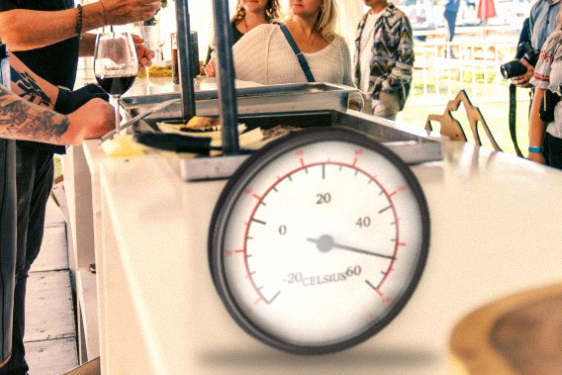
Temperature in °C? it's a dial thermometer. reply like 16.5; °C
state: 52; °C
